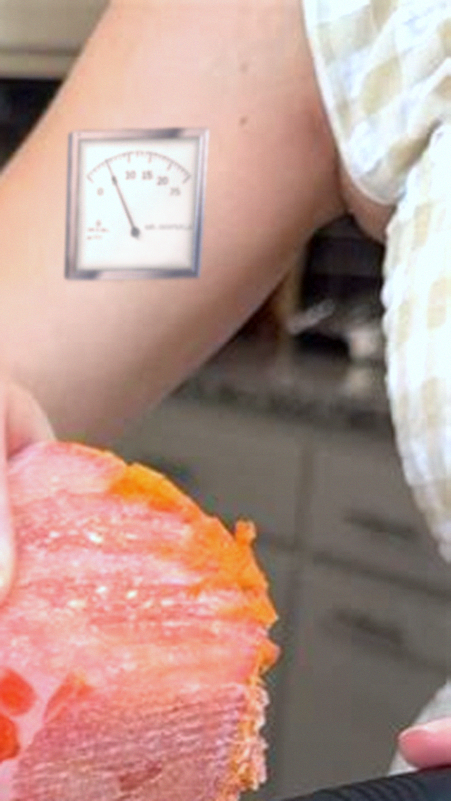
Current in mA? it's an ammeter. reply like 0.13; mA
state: 5; mA
